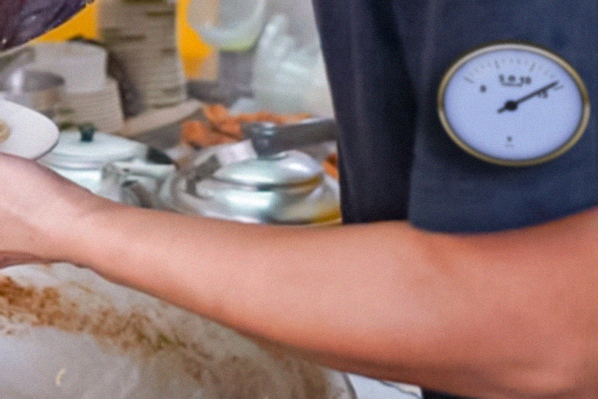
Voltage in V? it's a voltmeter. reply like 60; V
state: 14; V
